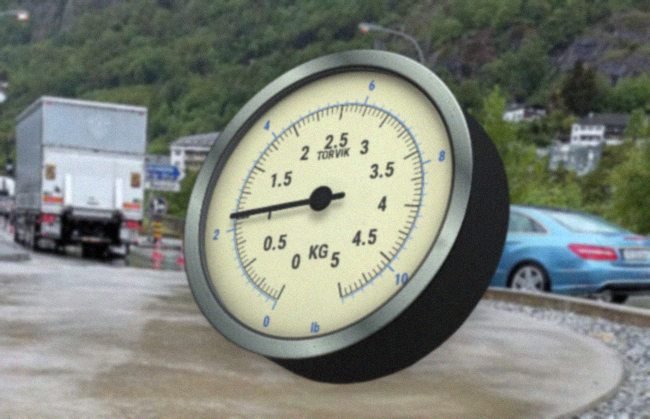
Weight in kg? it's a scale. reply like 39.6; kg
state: 1; kg
